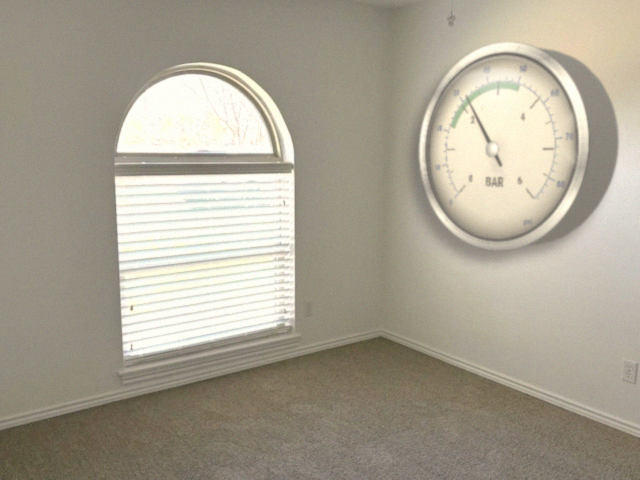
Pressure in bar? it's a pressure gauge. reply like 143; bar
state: 2.25; bar
